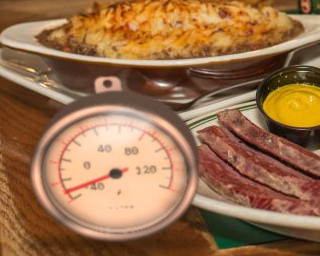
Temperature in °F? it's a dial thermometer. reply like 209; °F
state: -30; °F
